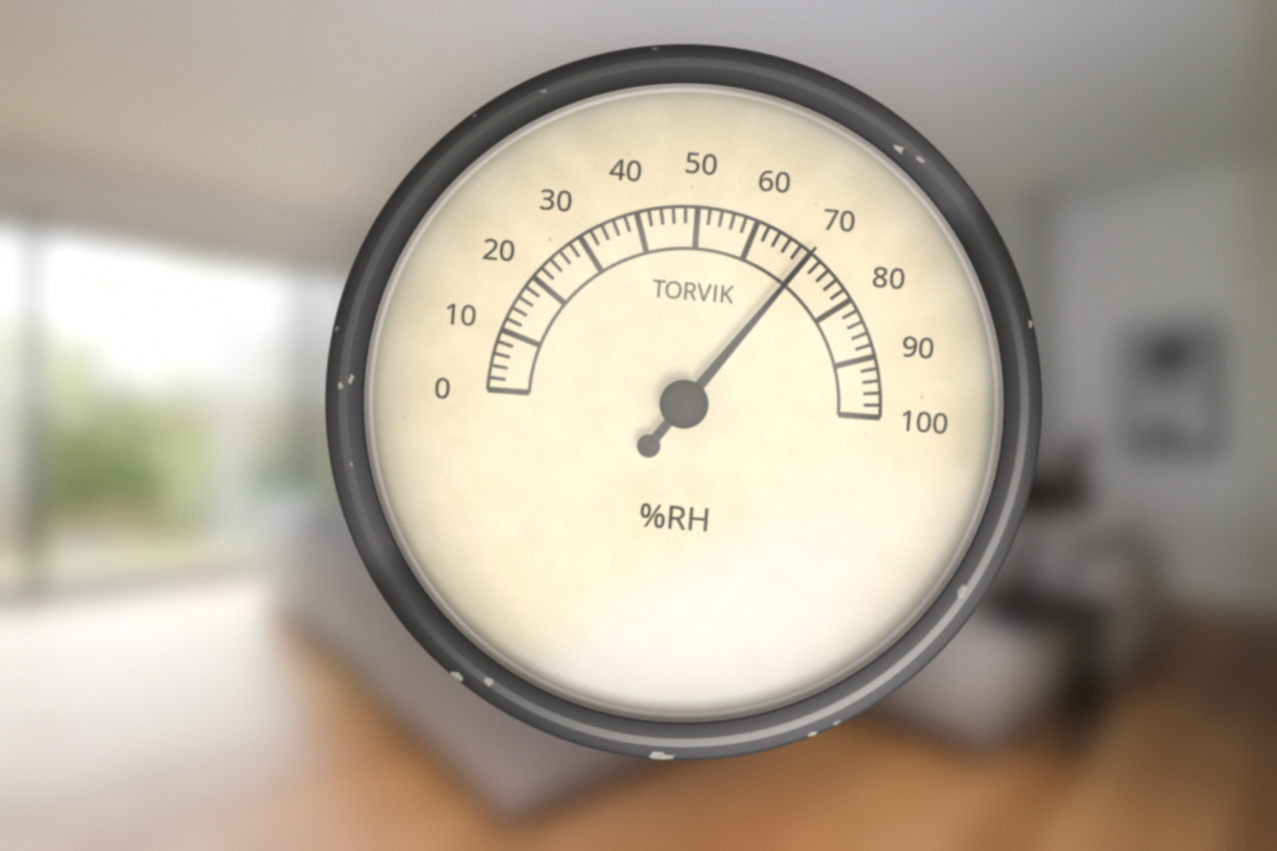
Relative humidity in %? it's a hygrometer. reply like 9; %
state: 70; %
